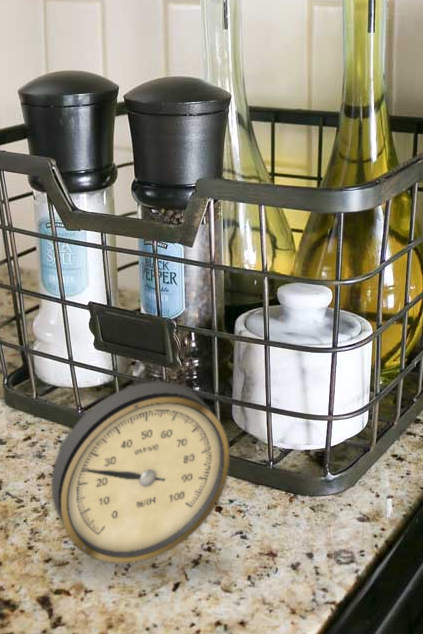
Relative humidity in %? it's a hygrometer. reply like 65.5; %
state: 25; %
